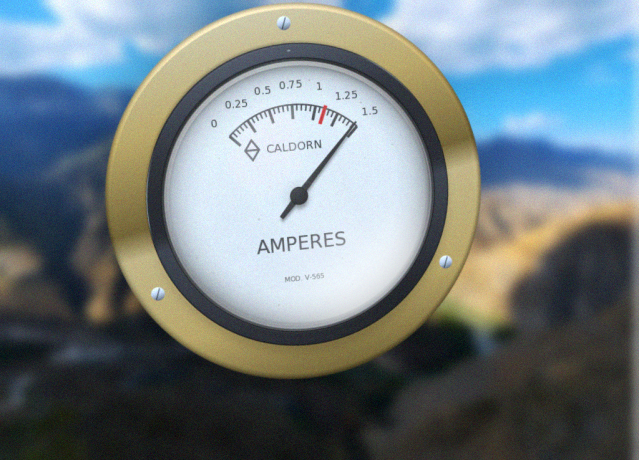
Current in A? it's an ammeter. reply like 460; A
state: 1.45; A
